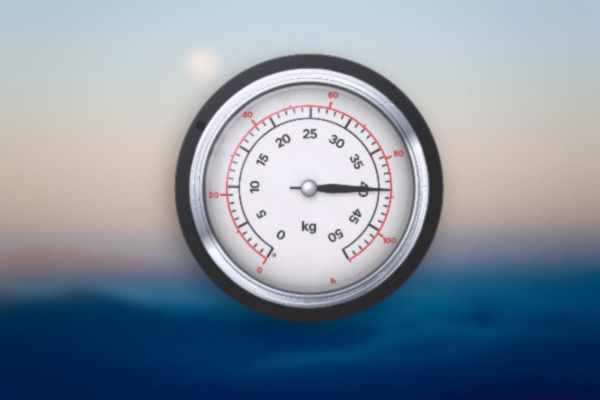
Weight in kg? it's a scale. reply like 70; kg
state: 40; kg
